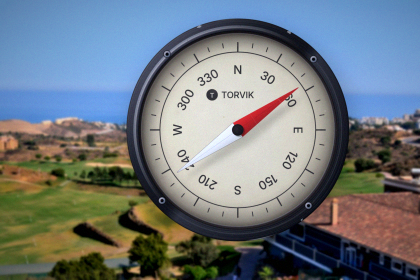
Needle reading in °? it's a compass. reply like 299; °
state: 55; °
